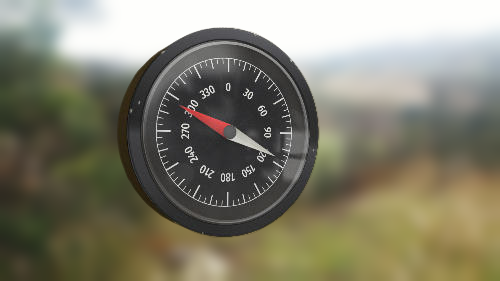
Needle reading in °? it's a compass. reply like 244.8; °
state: 295; °
